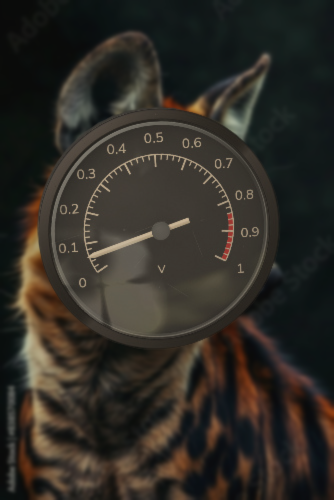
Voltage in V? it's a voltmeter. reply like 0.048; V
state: 0.06; V
